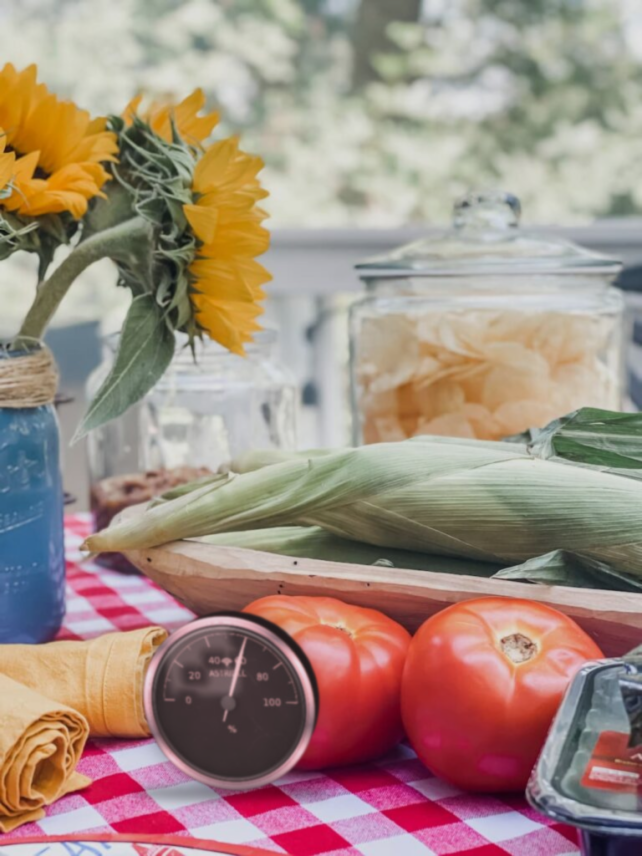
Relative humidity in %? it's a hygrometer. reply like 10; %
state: 60; %
